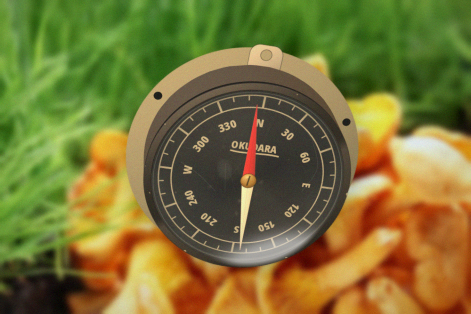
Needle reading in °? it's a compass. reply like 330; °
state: 355; °
